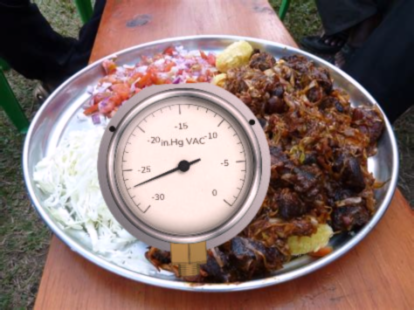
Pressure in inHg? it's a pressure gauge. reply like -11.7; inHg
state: -27; inHg
